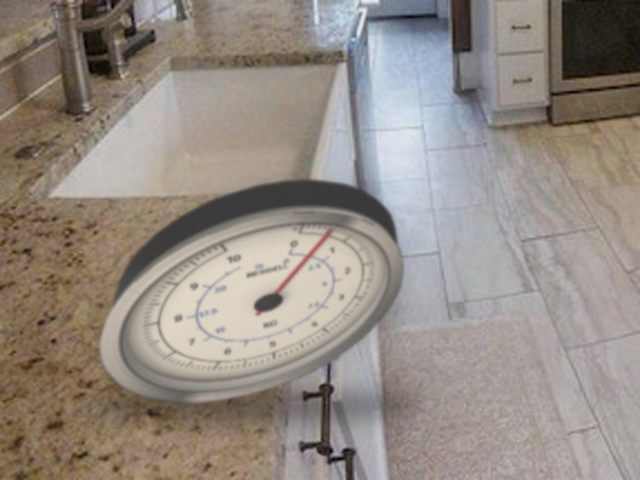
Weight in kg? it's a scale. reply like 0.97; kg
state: 0.5; kg
